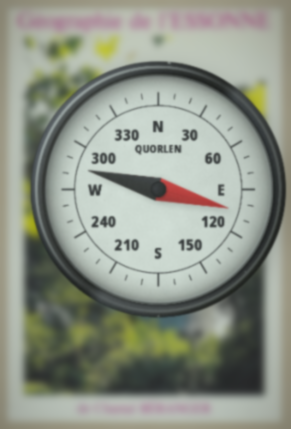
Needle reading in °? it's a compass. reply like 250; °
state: 105; °
